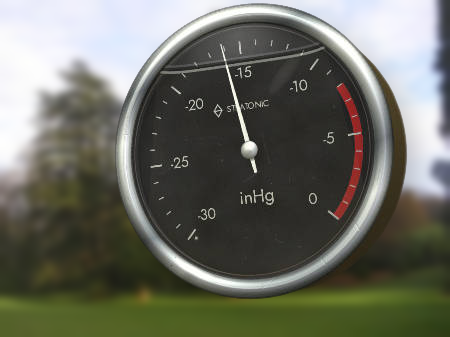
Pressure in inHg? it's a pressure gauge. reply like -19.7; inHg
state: -16; inHg
